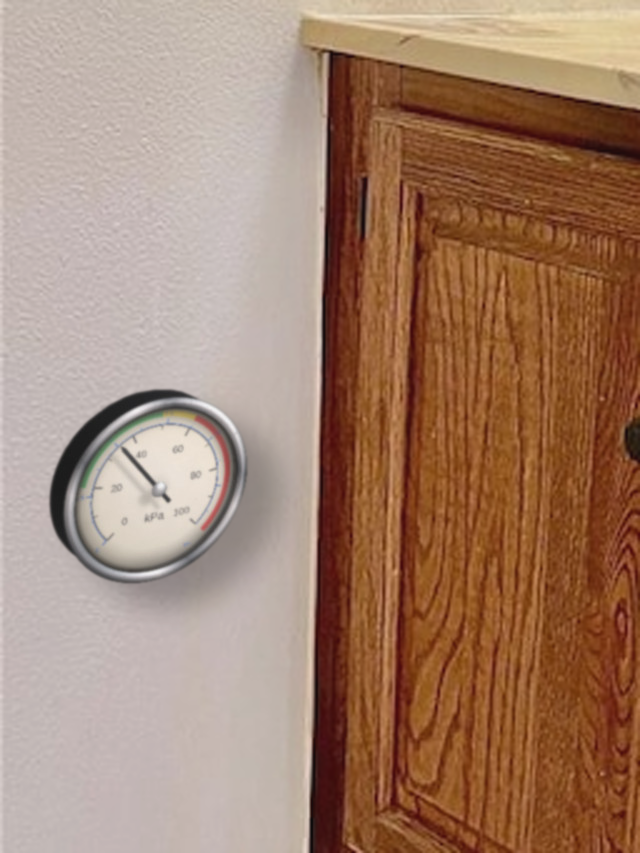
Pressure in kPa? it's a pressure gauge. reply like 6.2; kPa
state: 35; kPa
